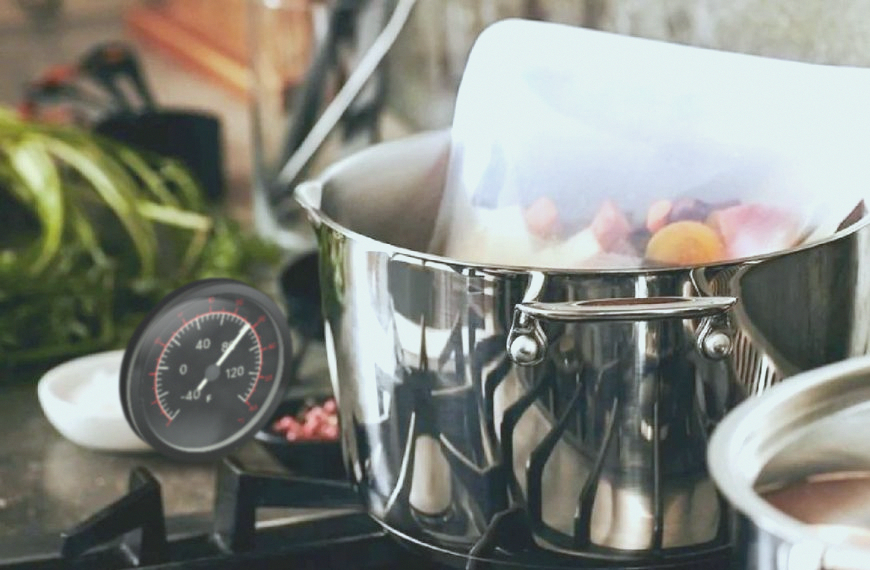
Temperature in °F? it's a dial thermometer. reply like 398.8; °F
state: 80; °F
